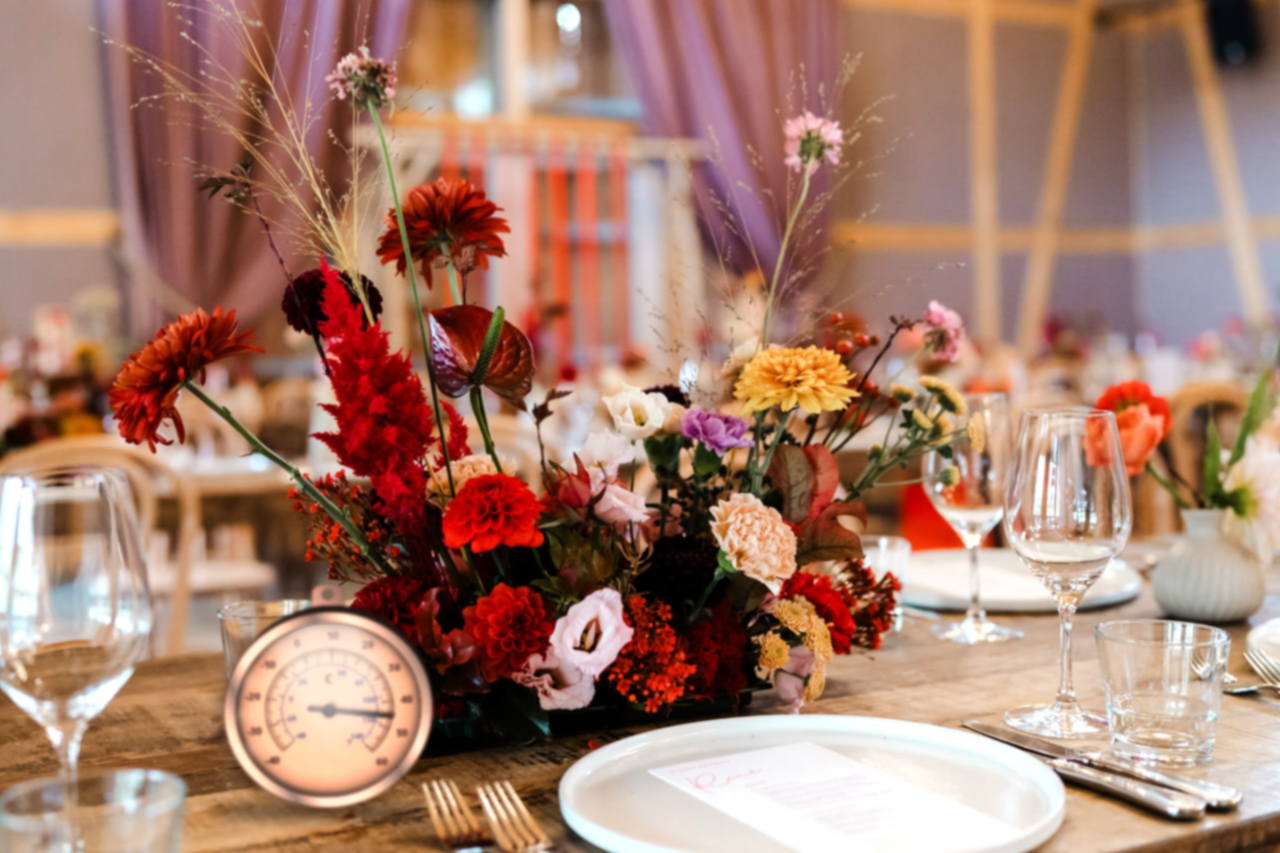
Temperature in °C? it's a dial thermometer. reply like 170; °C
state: 45; °C
